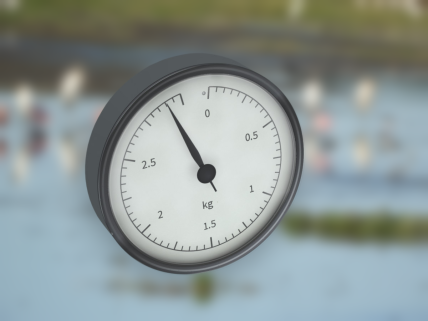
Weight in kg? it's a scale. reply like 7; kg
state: 2.9; kg
